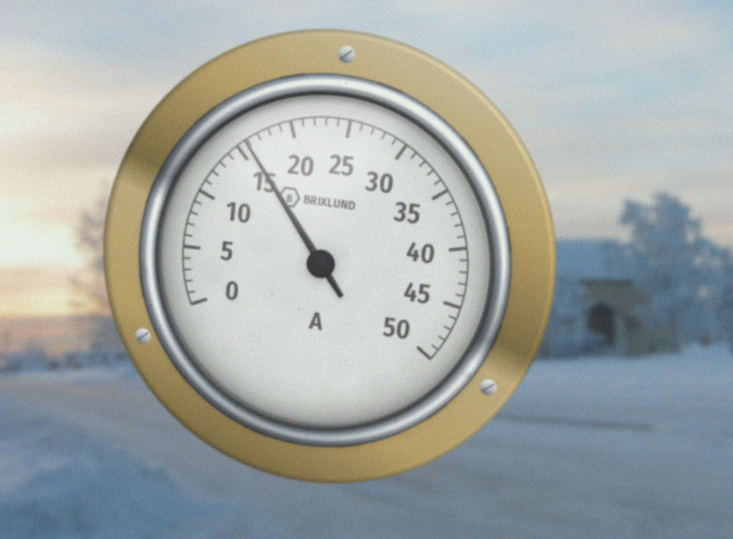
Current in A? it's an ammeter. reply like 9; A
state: 16; A
